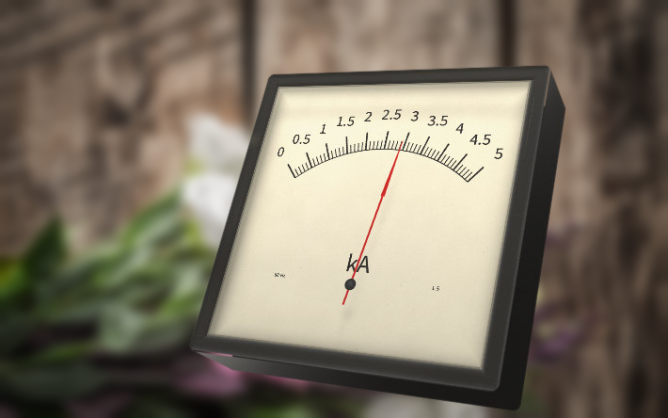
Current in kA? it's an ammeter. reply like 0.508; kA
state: 3; kA
